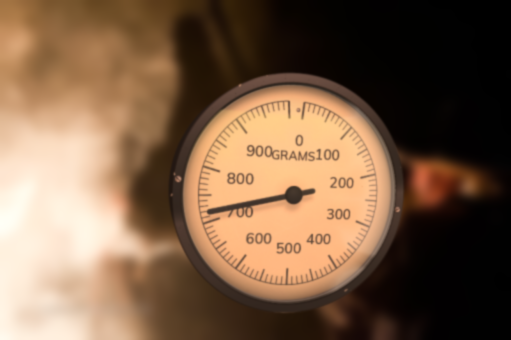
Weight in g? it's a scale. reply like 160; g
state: 720; g
